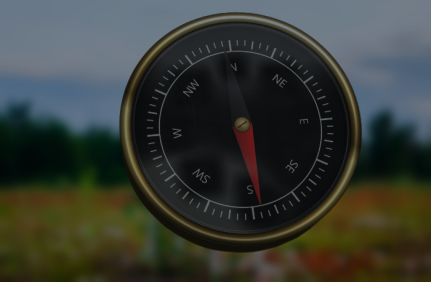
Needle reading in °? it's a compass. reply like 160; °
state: 175; °
